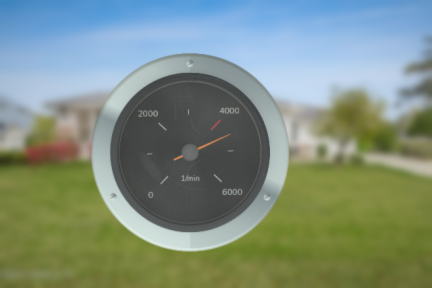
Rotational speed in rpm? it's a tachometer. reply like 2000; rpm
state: 4500; rpm
